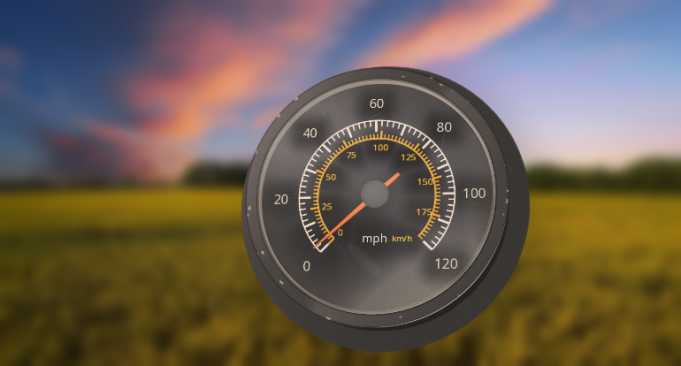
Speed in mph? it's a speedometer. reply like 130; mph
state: 2; mph
